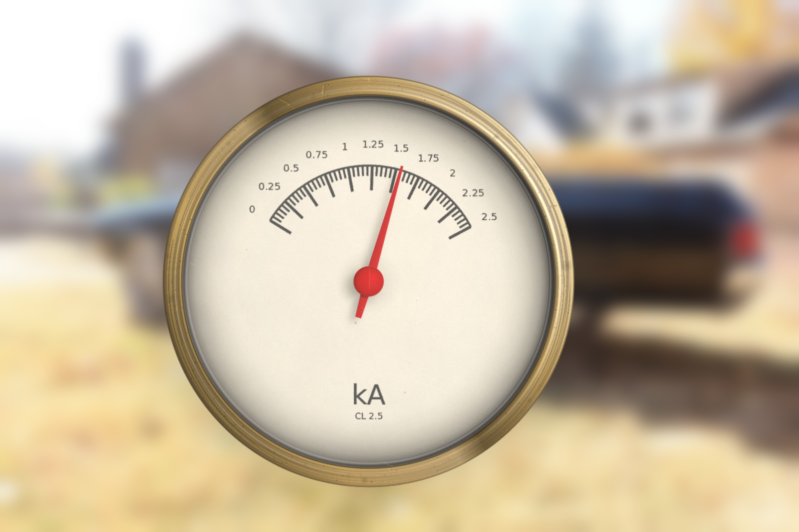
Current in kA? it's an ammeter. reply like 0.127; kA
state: 1.55; kA
